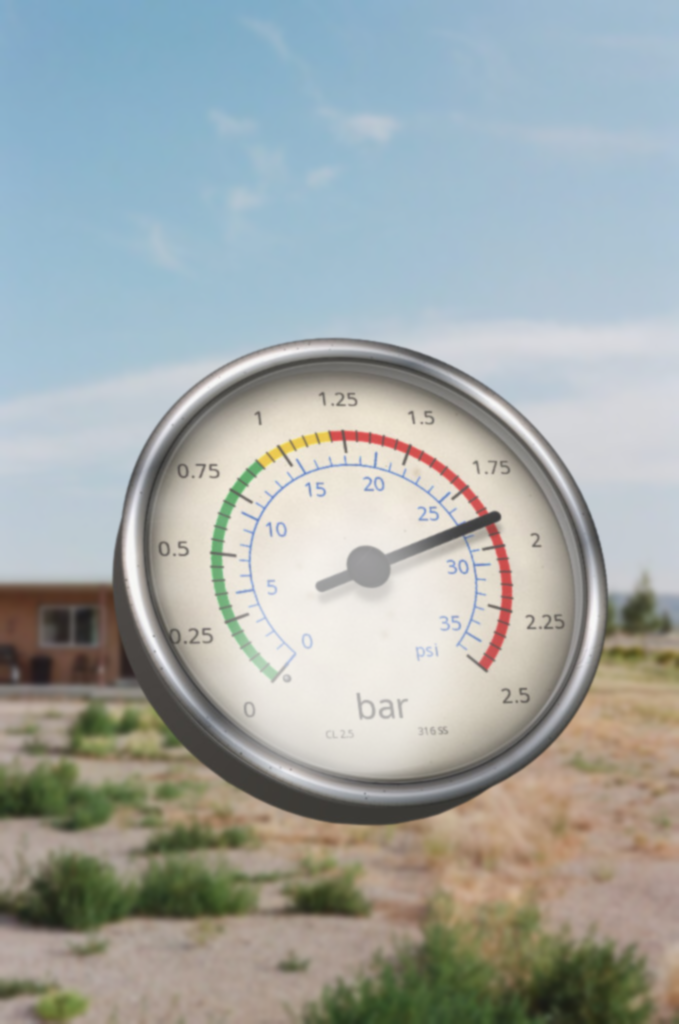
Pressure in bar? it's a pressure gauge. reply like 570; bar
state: 1.9; bar
